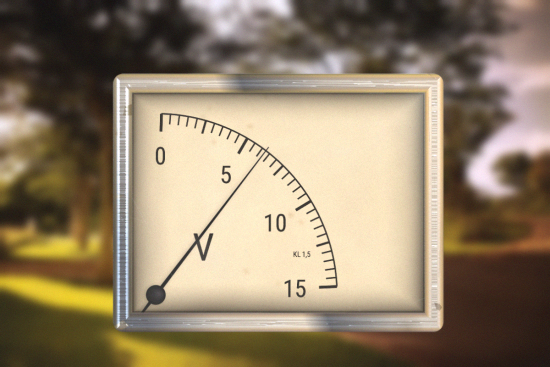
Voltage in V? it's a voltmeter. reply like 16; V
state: 6.25; V
